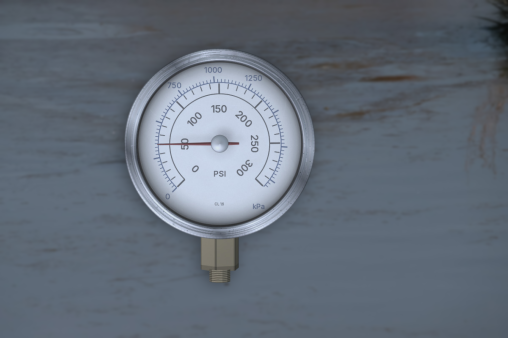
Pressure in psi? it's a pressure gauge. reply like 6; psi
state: 50; psi
